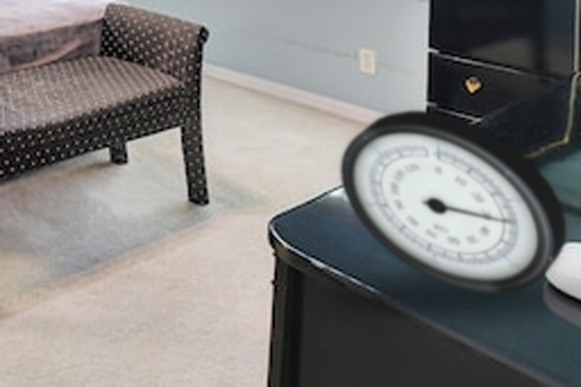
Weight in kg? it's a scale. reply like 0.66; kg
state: 30; kg
